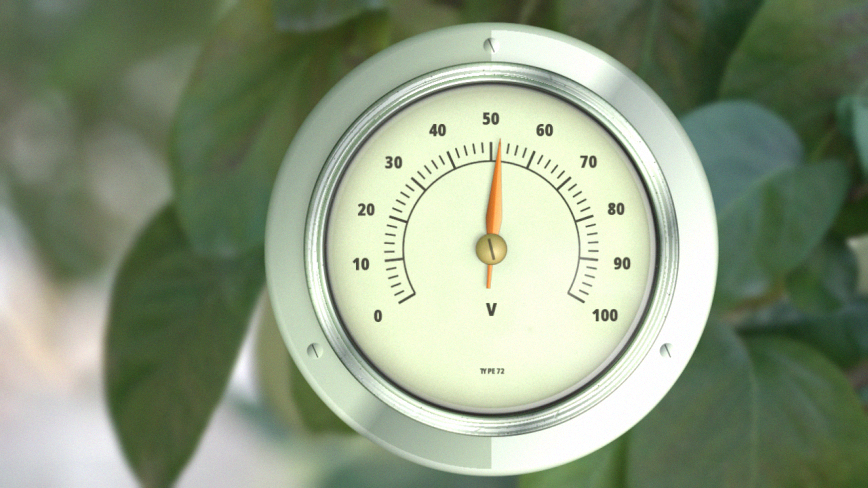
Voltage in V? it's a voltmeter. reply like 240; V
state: 52; V
